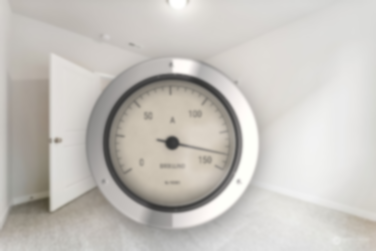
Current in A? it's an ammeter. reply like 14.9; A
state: 140; A
